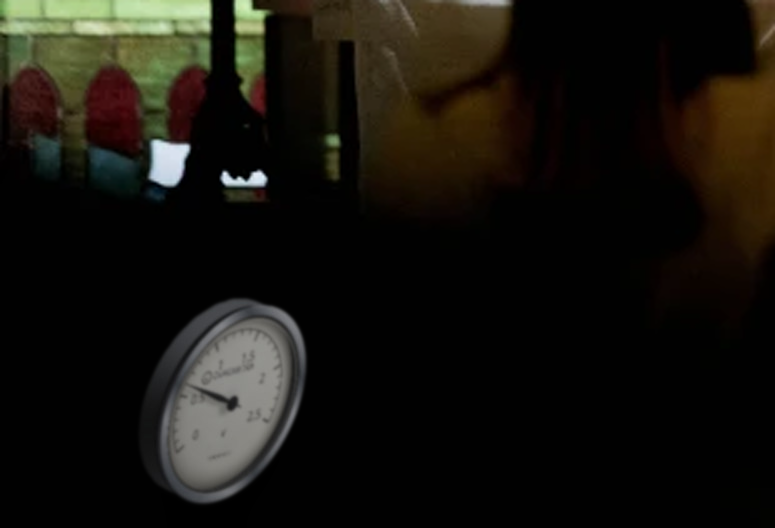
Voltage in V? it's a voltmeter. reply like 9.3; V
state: 0.6; V
